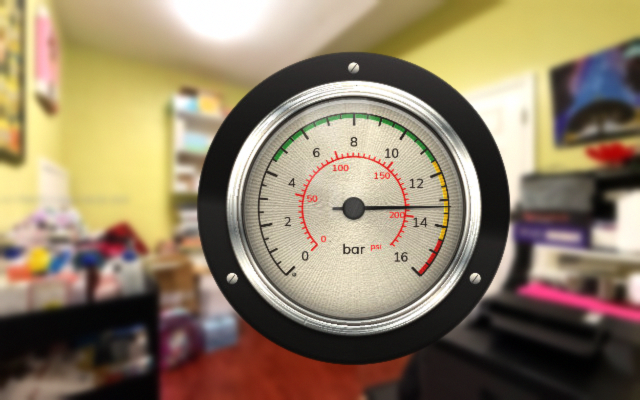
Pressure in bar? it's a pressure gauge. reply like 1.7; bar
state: 13.25; bar
